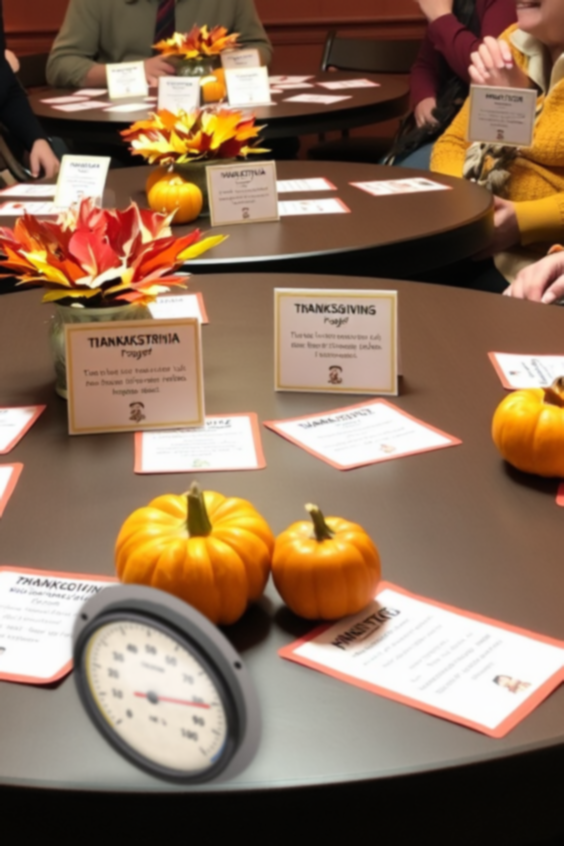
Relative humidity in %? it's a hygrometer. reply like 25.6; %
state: 80; %
